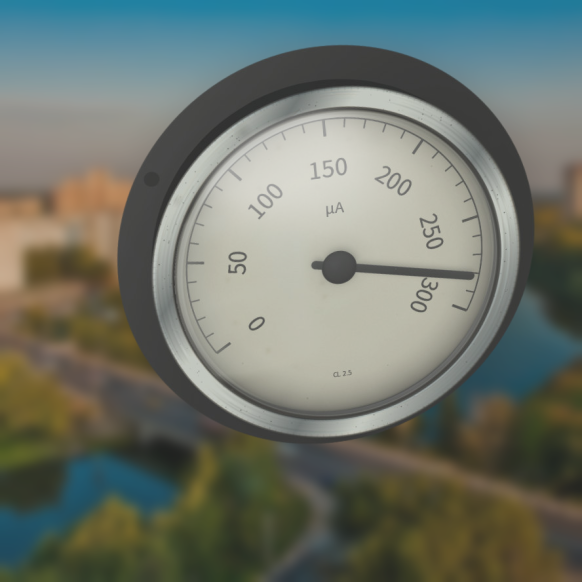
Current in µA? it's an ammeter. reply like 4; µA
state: 280; µA
